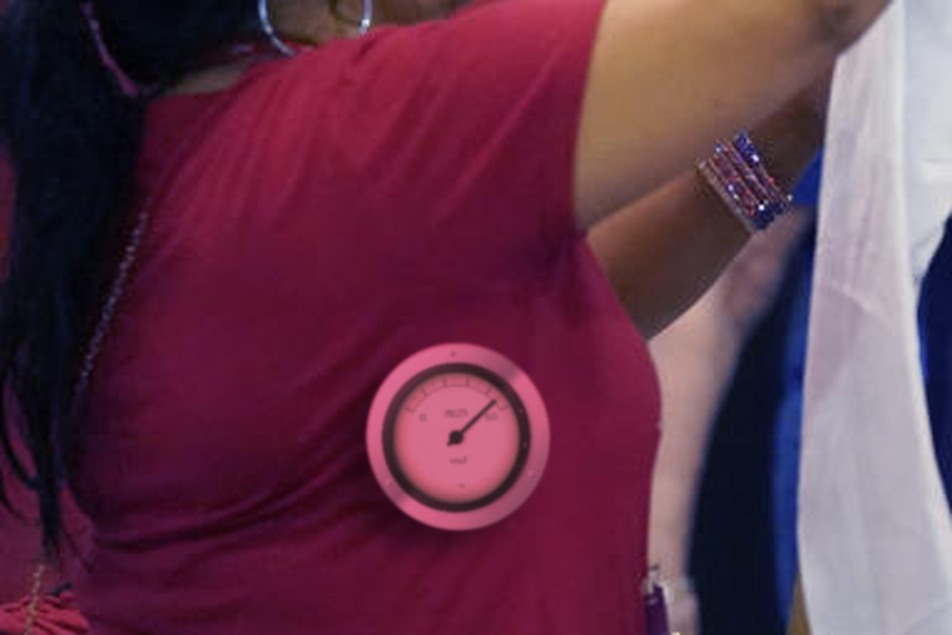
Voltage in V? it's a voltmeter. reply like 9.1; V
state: 45; V
